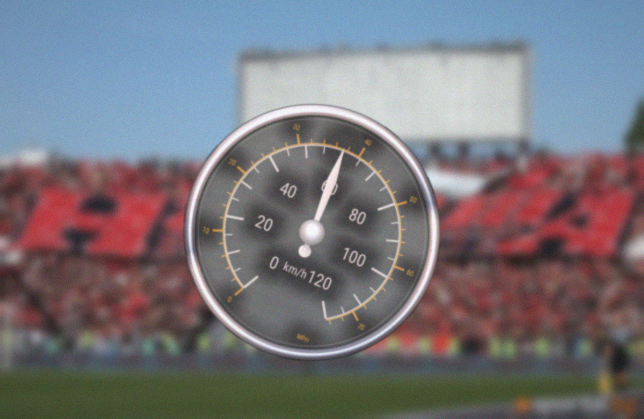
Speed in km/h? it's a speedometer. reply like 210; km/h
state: 60; km/h
